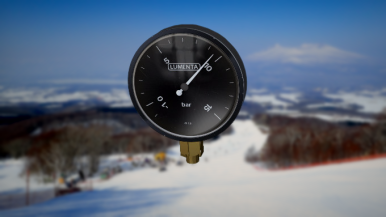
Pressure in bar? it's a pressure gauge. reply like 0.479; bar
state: 9.5; bar
